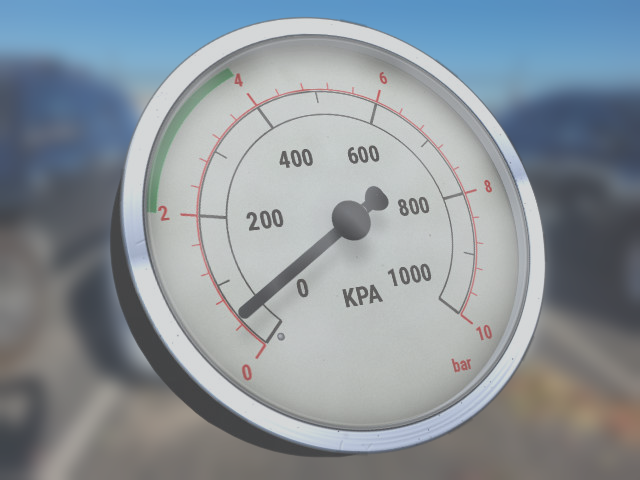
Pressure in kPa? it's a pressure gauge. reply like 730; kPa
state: 50; kPa
